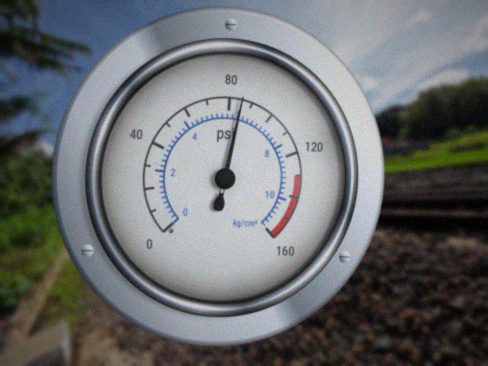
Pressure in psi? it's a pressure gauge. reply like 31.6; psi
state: 85; psi
